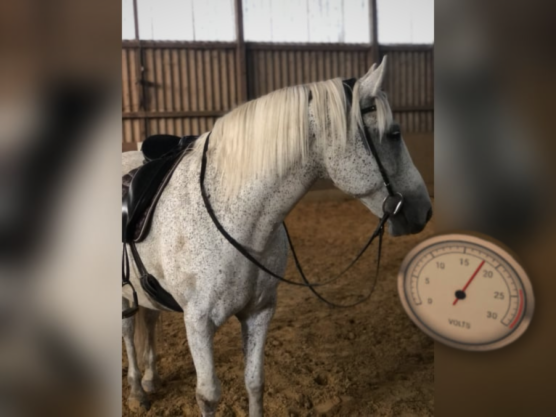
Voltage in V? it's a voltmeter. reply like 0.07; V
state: 18; V
